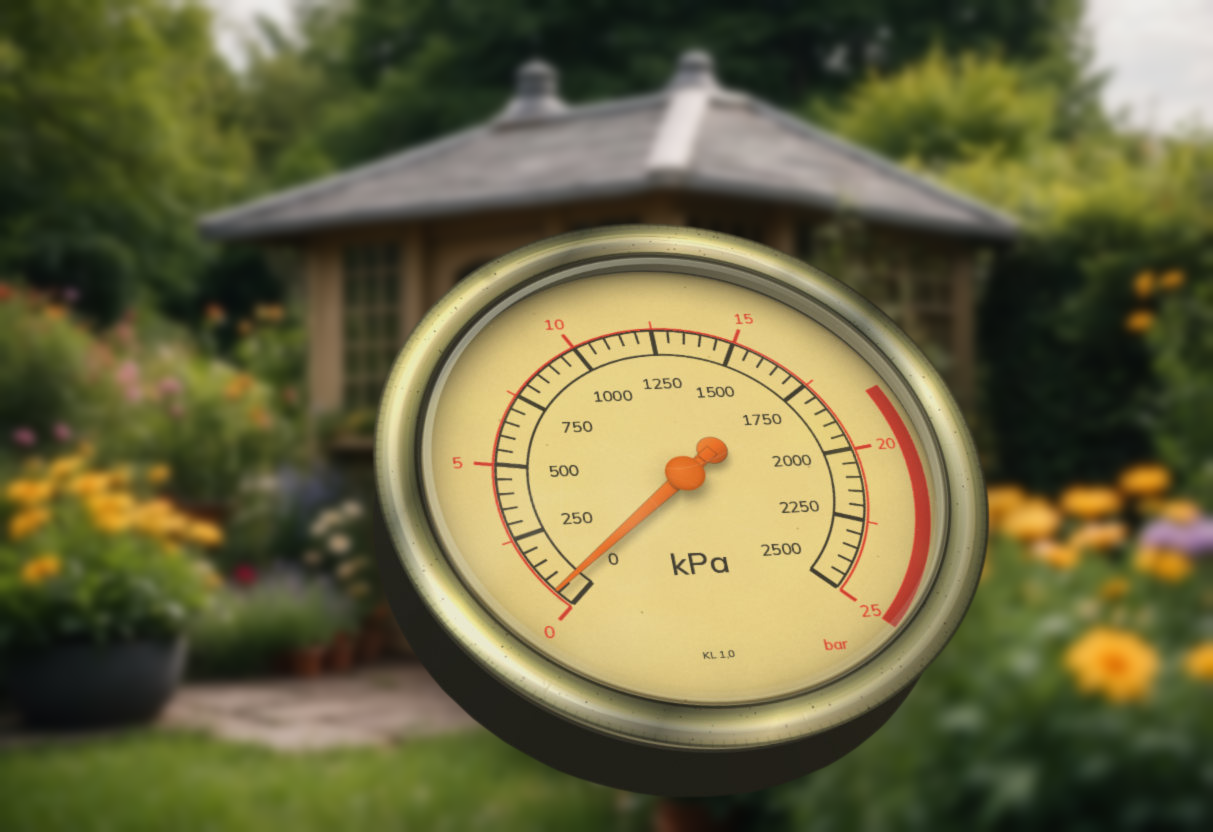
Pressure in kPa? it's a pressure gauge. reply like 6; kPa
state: 50; kPa
